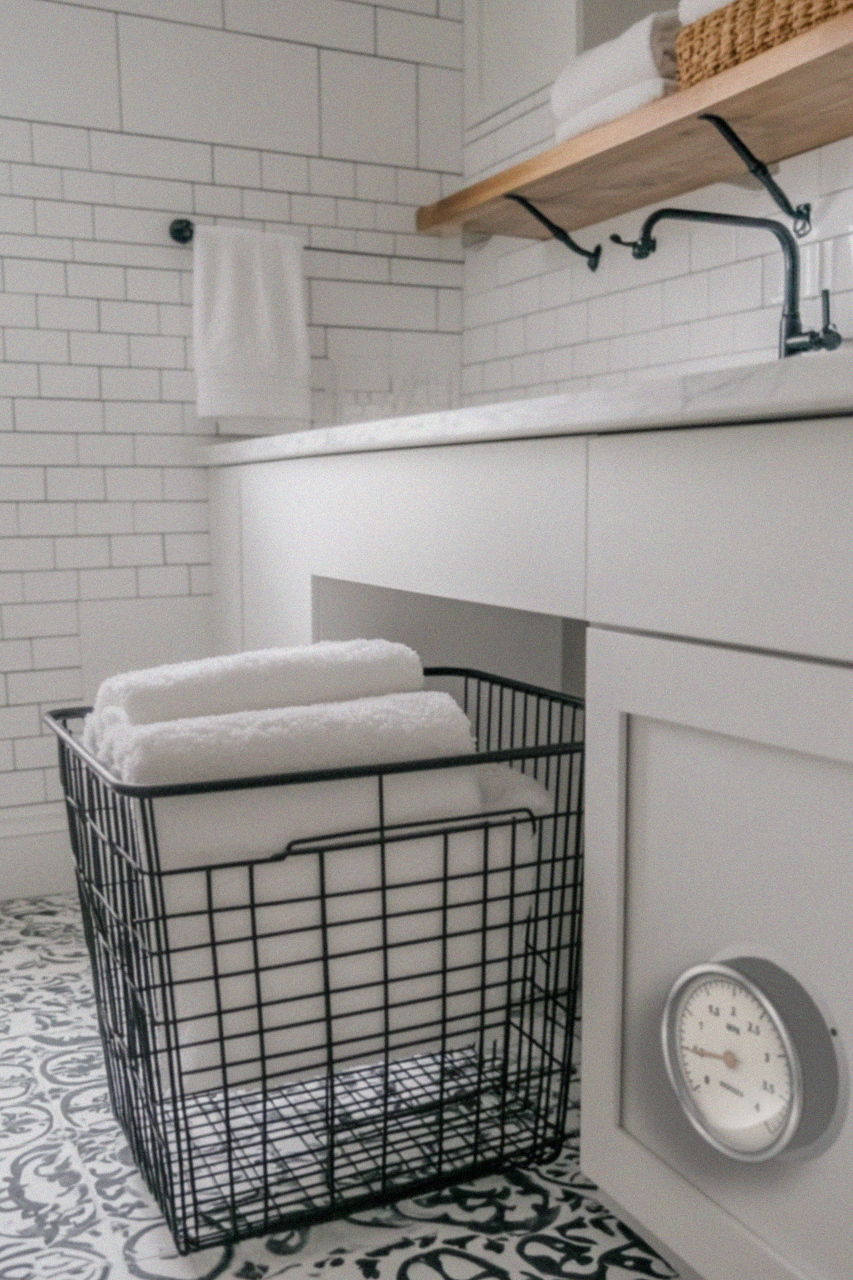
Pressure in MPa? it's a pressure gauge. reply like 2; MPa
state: 0.5; MPa
